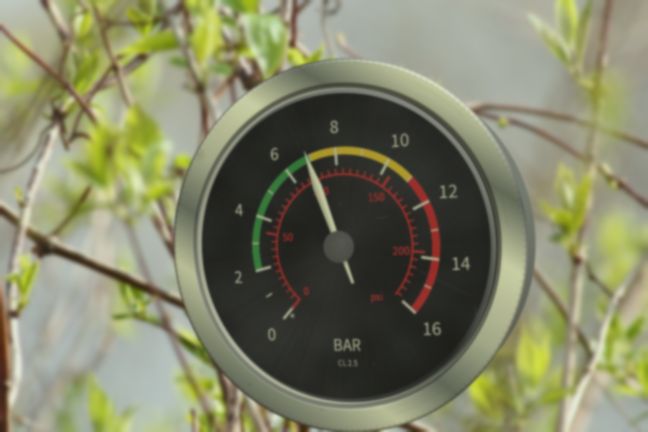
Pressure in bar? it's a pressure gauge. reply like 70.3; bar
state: 7; bar
